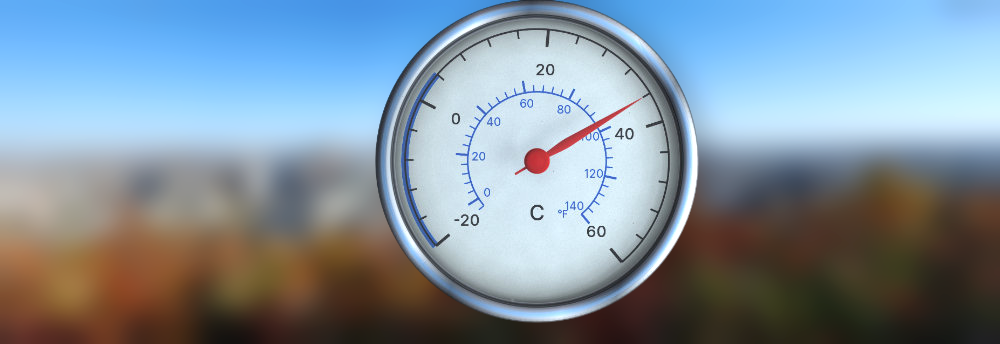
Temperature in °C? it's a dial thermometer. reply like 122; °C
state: 36; °C
